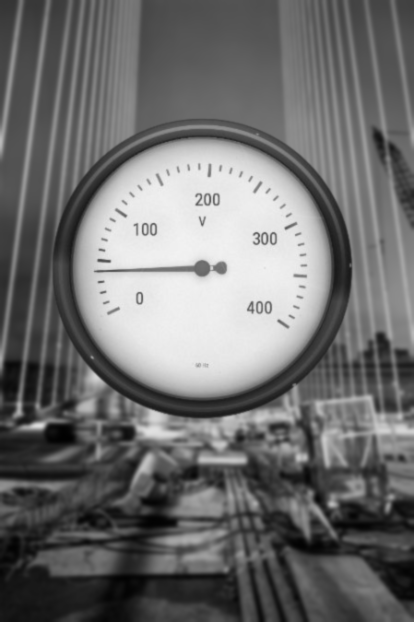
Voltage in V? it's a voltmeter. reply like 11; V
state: 40; V
